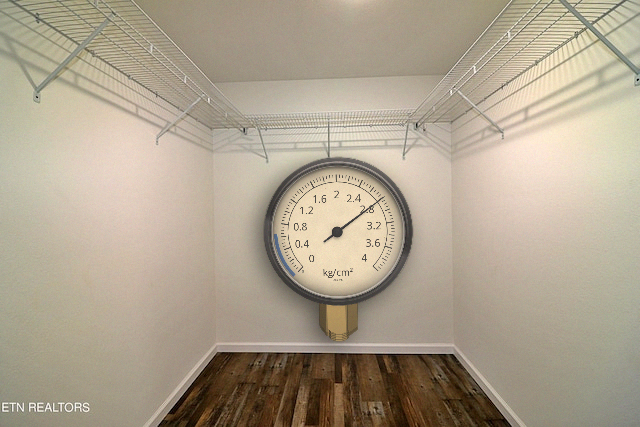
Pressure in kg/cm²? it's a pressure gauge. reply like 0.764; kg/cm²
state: 2.8; kg/cm²
